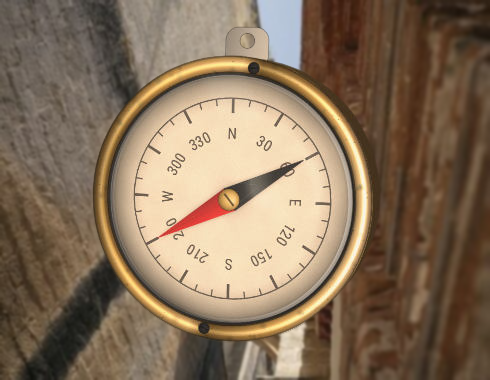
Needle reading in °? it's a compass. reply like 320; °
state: 240; °
